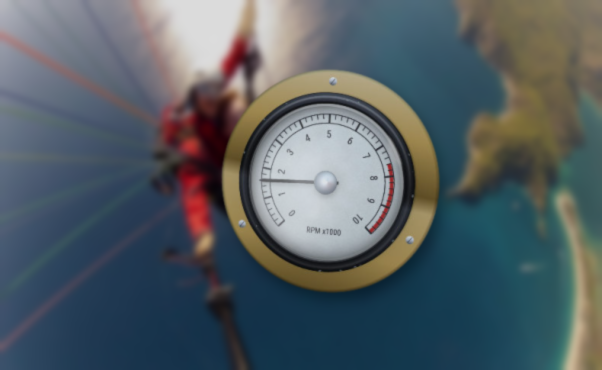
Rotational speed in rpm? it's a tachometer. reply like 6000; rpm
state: 1600; rpm
